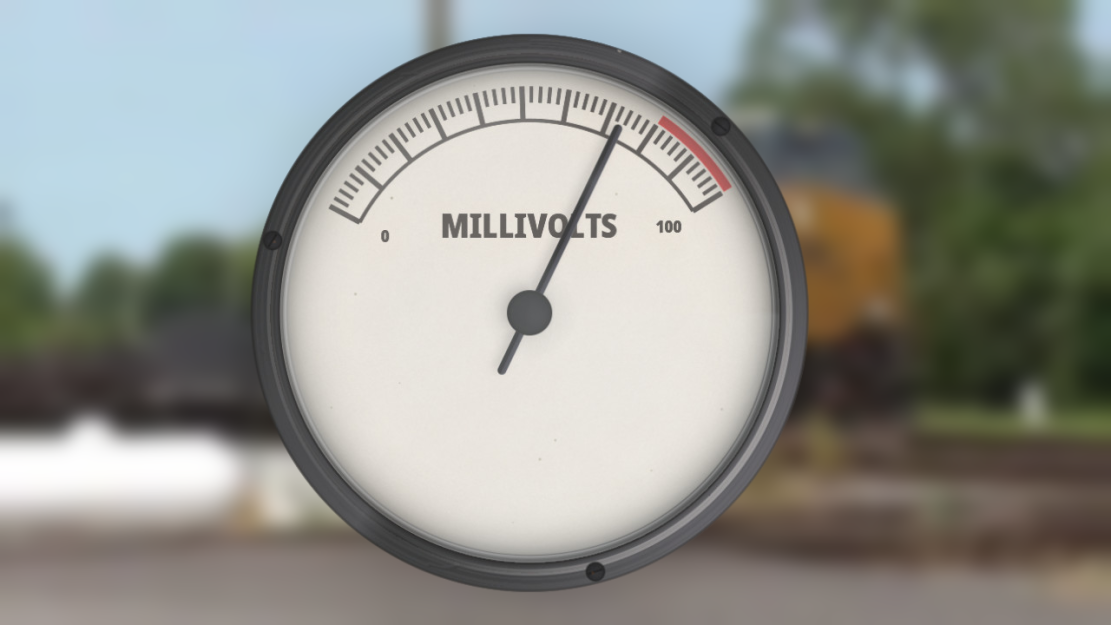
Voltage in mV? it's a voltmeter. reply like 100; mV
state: 73; mV
